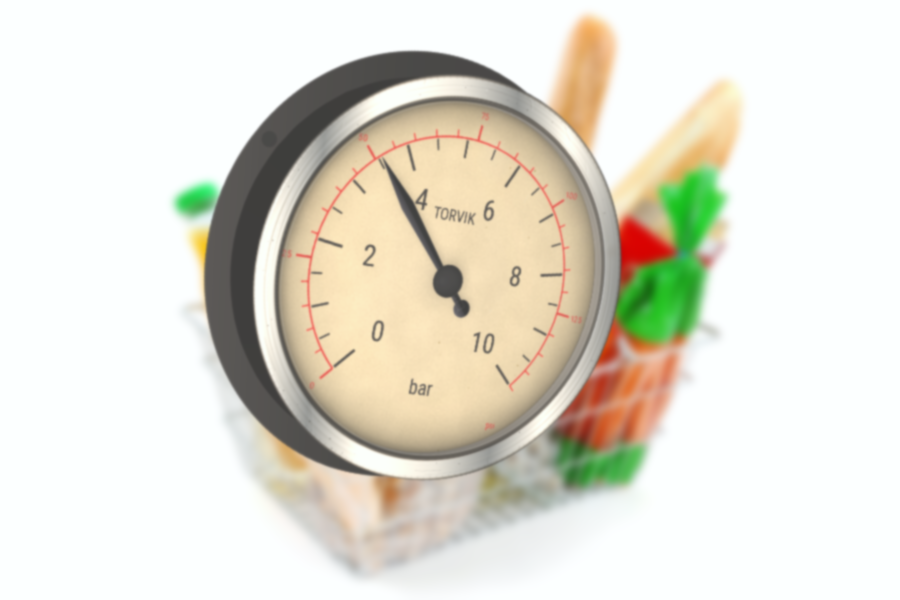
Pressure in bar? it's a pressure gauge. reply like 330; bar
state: 3.5; bar
